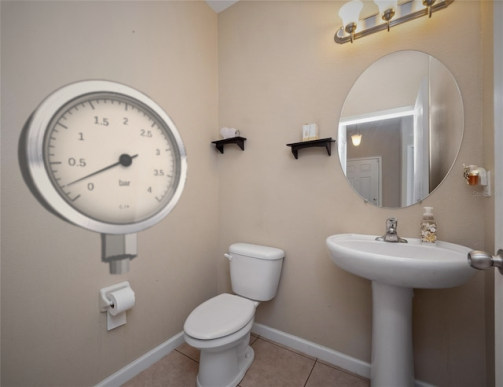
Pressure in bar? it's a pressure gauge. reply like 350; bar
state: 0.2; bar
